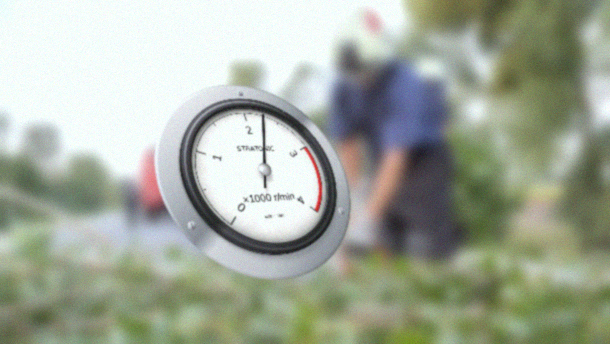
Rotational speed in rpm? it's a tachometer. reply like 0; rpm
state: 2250; rpm
